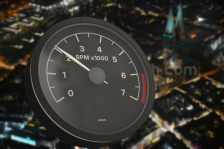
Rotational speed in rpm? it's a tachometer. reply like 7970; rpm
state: 2000; rpm
